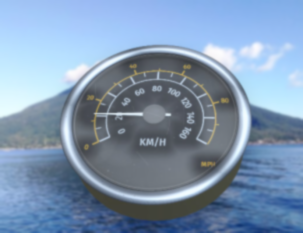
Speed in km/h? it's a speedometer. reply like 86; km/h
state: 20; km/h
